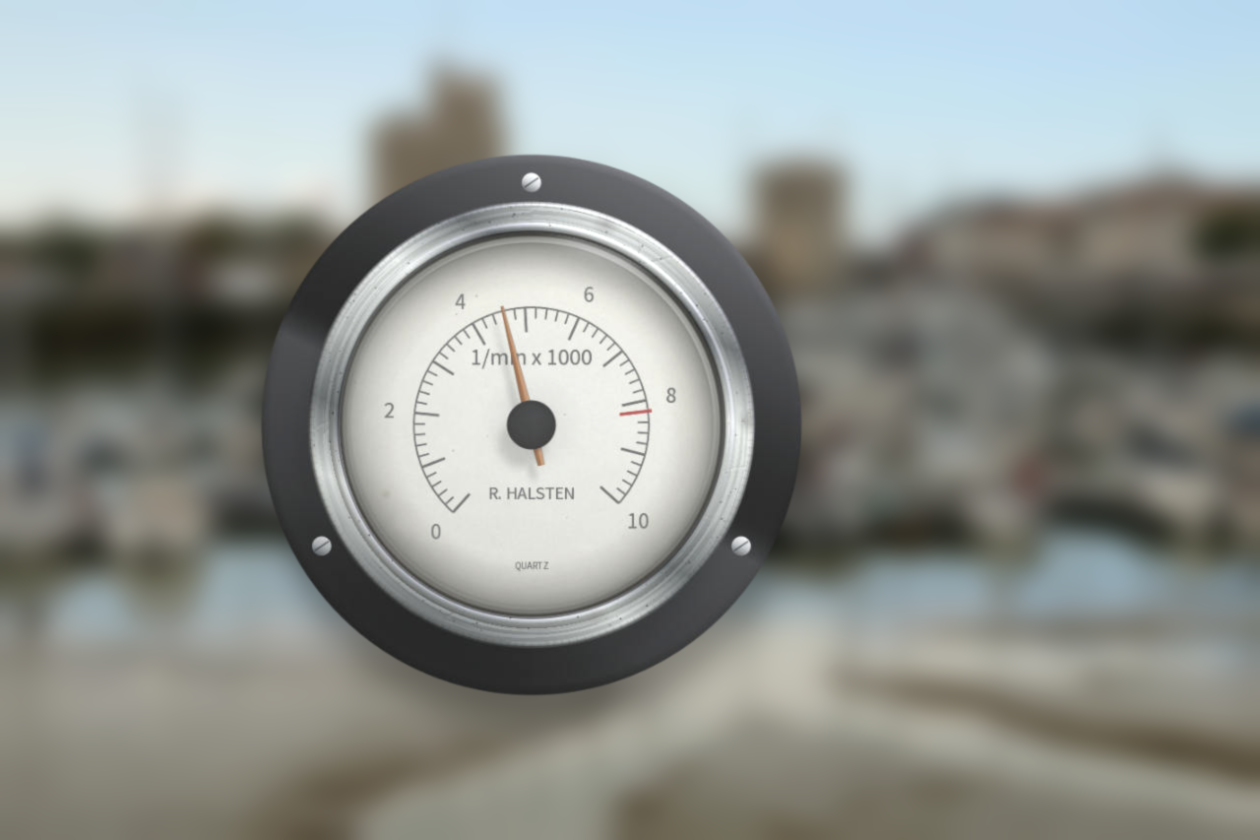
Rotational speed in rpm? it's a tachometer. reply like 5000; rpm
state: 4600; rpm
